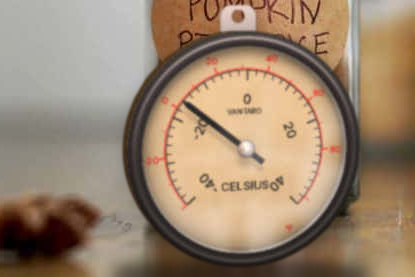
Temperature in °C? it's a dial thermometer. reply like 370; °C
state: -16; °C
